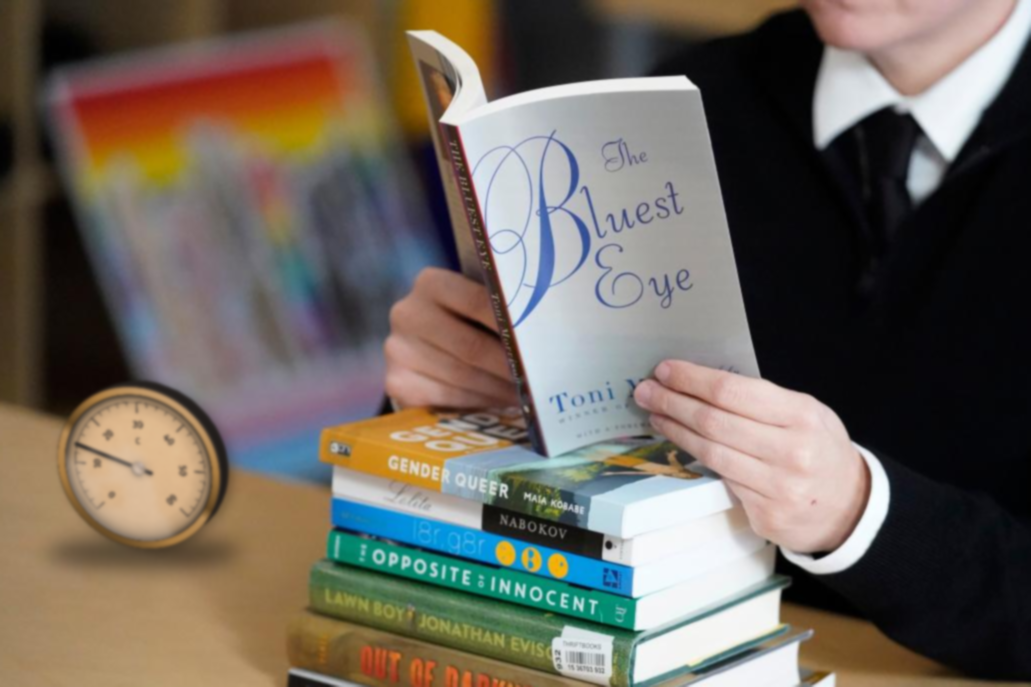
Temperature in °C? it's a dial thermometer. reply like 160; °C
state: 14; °C
